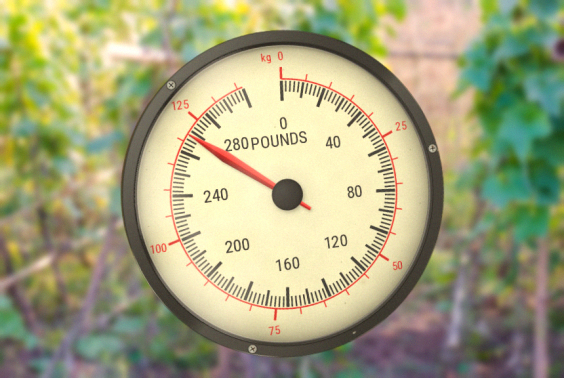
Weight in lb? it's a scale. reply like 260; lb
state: 268; lb
